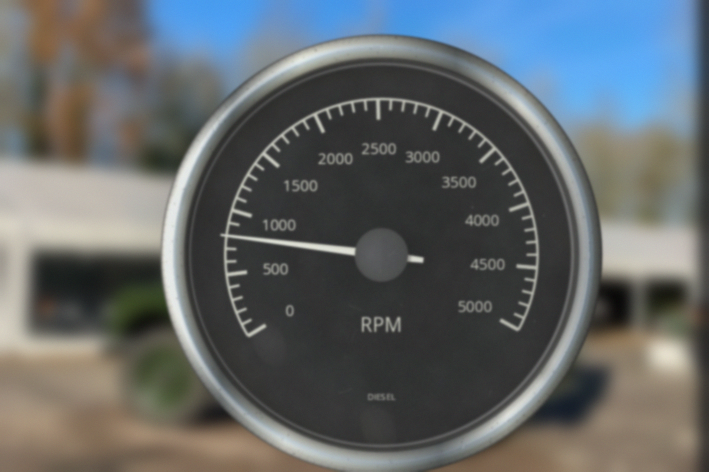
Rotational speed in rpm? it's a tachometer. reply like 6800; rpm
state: 800; rpm
